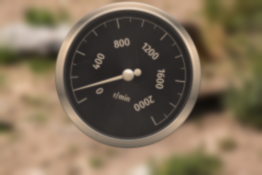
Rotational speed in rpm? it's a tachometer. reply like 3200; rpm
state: 100; rpm
